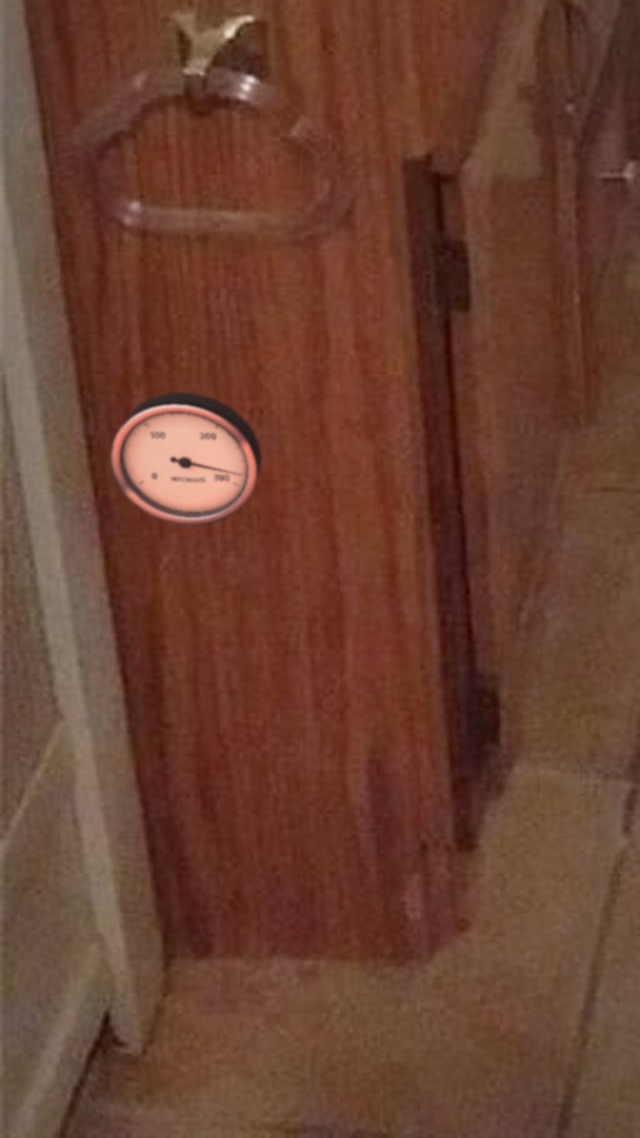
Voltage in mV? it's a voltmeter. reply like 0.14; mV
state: 280; mV
